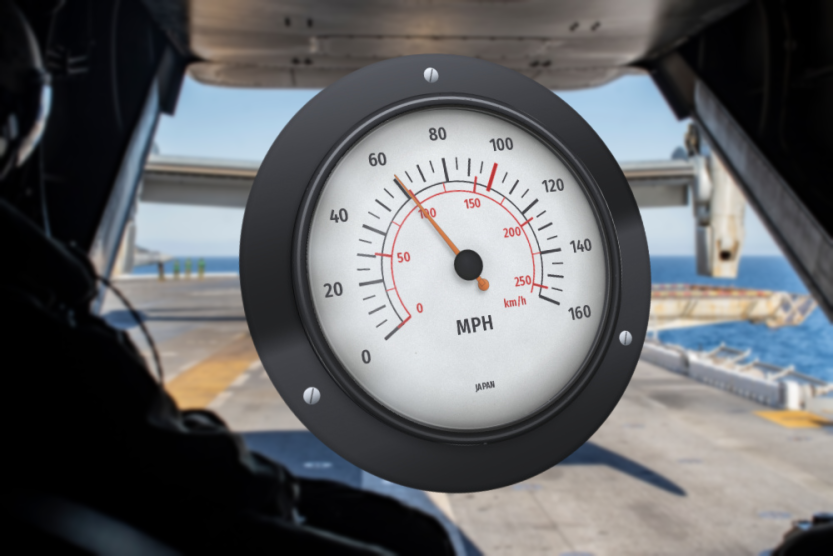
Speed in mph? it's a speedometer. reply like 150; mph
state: 60; mph
